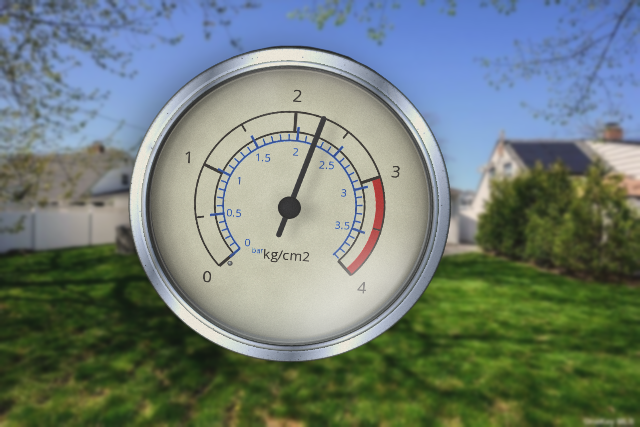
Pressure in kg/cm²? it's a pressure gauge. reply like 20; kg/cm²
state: 2.25; kg/cm²
